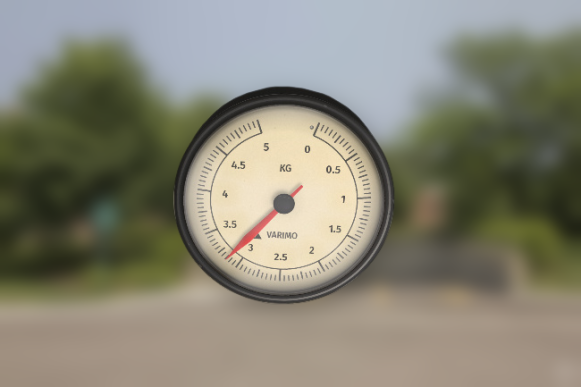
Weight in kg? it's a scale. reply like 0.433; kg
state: 3.15; kg
